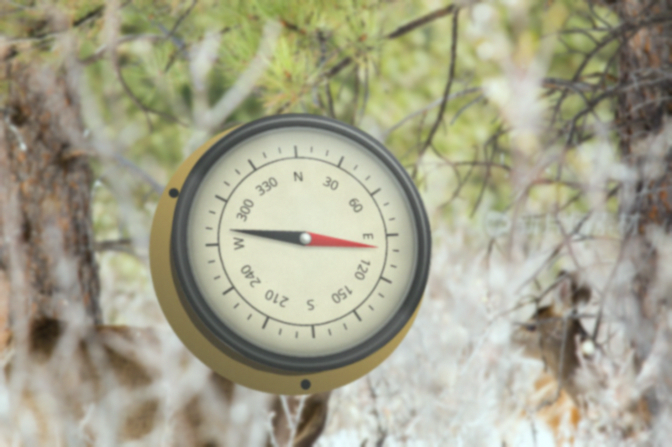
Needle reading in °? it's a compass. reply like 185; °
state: 100; °
